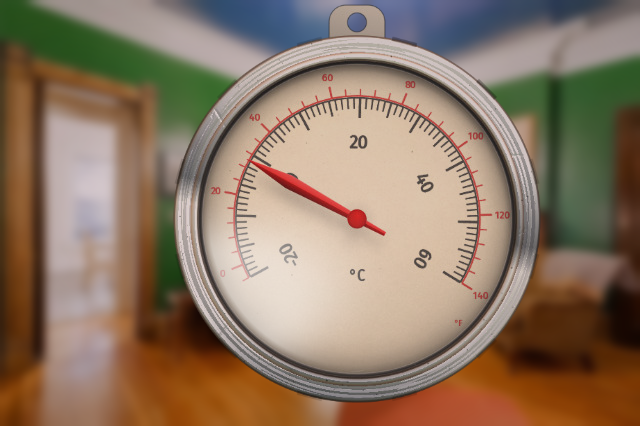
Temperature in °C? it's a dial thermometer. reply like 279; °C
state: -1; °C
